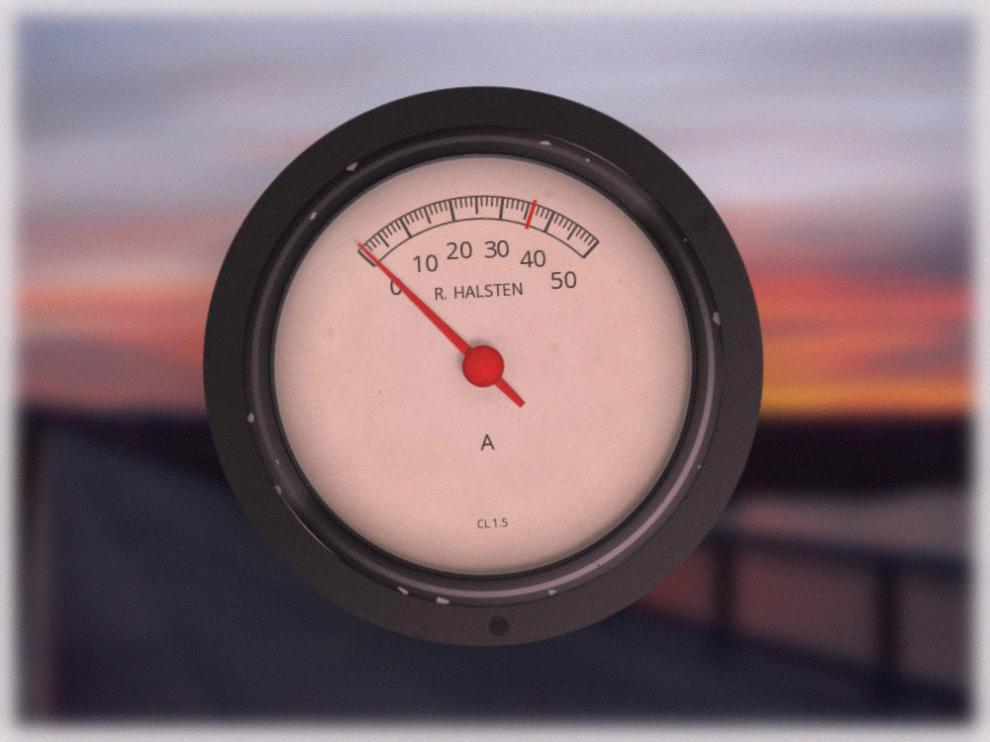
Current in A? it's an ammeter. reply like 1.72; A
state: 1; A
